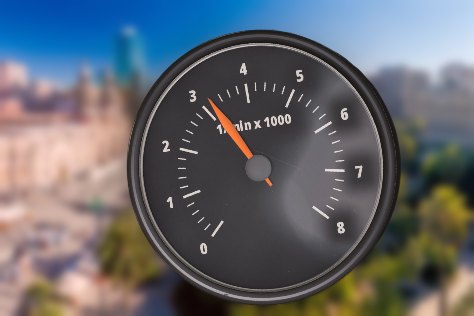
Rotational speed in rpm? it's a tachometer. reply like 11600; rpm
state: 3200; rpm
